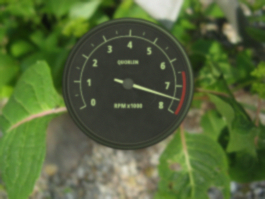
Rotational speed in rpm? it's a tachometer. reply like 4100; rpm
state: 7500; rpm
